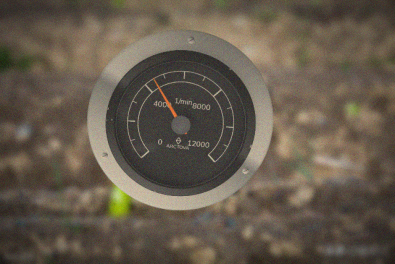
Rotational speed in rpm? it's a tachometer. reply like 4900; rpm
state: 4500; rpm
